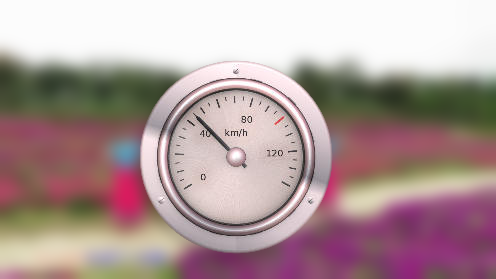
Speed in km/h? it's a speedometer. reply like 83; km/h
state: 45; km/h
